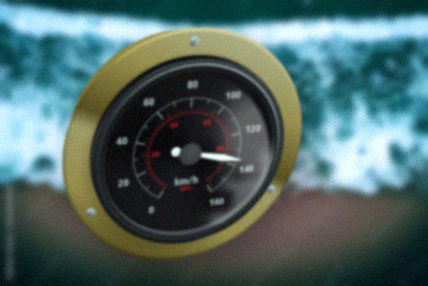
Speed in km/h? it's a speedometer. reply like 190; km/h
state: 135; km/h
